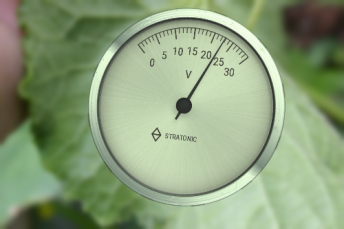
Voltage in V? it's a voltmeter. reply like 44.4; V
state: 23; V
